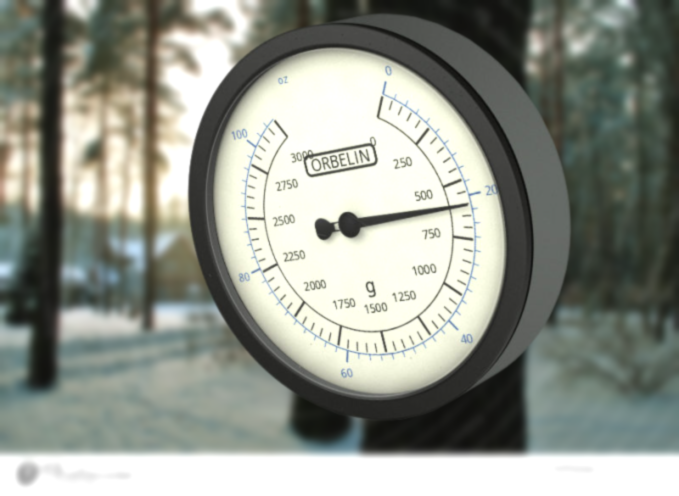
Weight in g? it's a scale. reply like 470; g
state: 600; g
